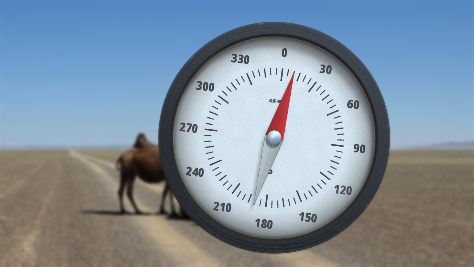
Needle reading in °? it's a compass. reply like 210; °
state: 10; °
